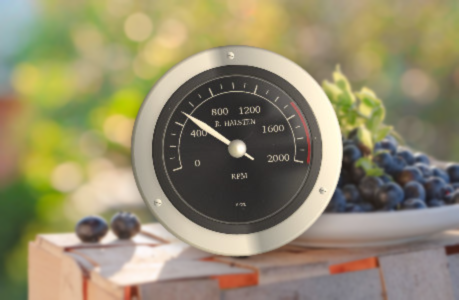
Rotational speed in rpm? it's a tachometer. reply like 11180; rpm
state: 500; rpm
